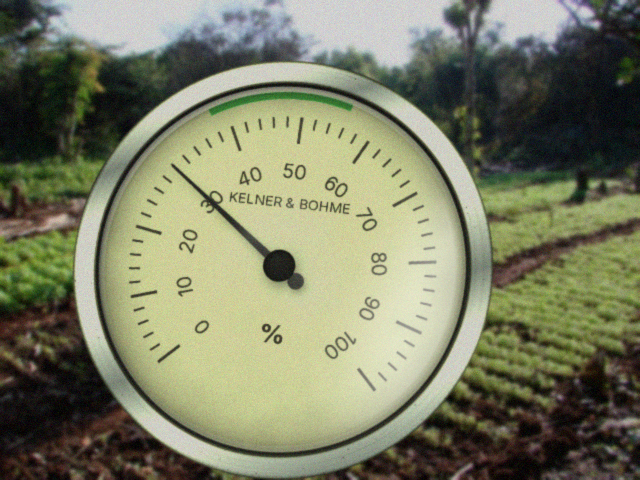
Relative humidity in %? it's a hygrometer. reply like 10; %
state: 30; %
